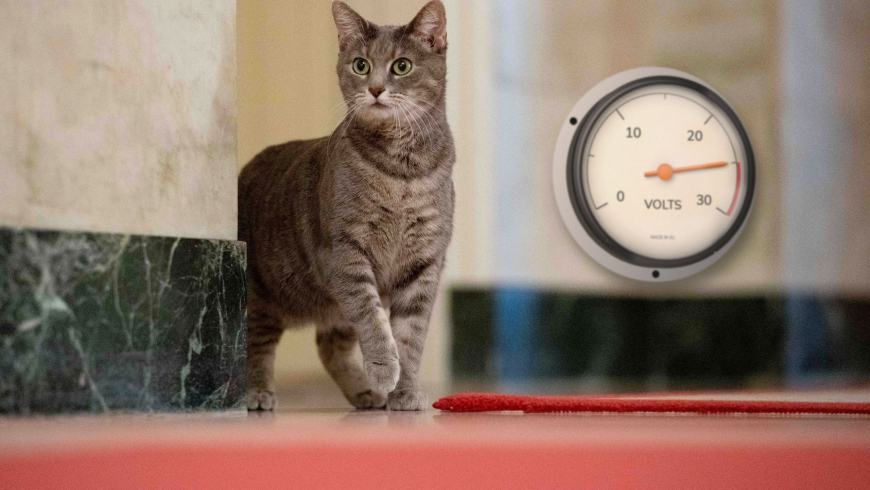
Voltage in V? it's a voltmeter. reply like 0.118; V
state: 25; V
